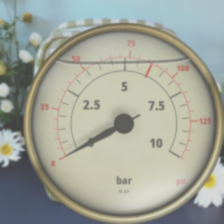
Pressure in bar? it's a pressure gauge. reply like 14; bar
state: 0; bar
